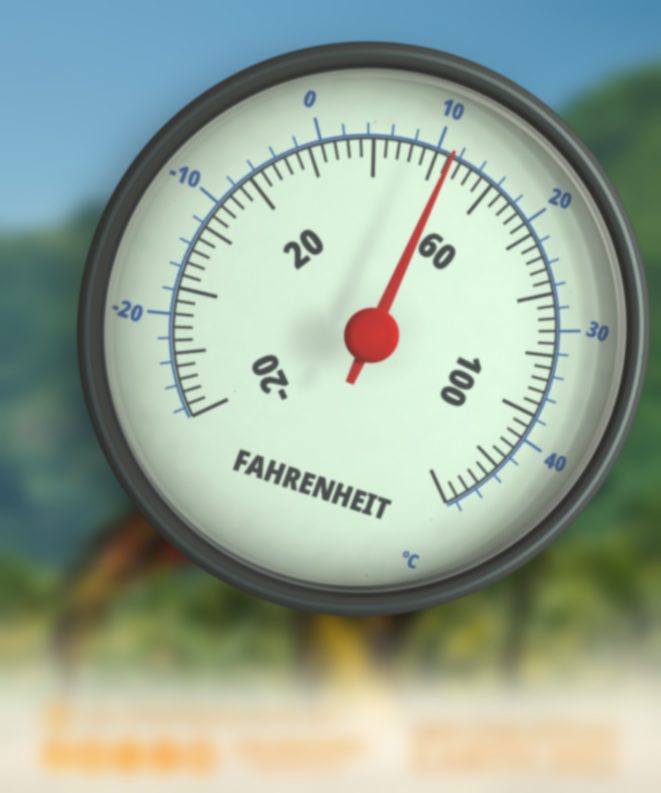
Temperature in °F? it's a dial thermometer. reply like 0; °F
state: 52; °F
